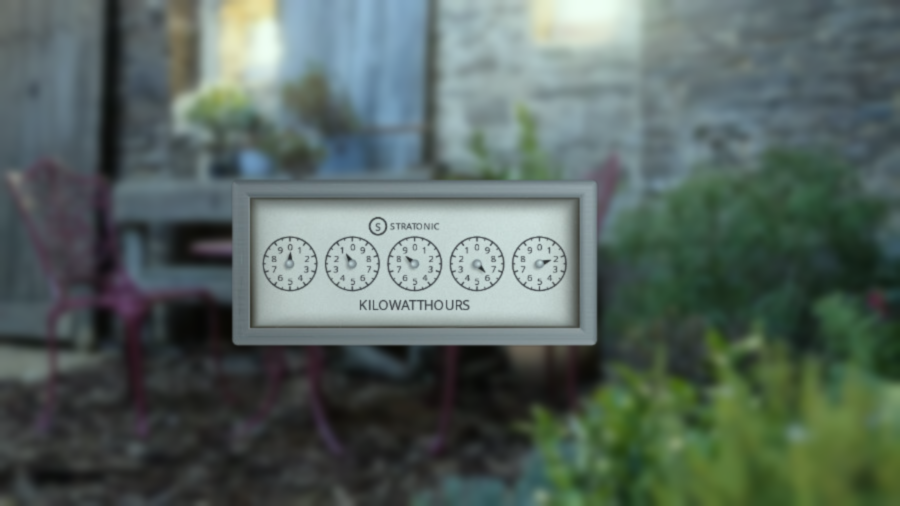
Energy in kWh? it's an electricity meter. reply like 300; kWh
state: 862; kWh
